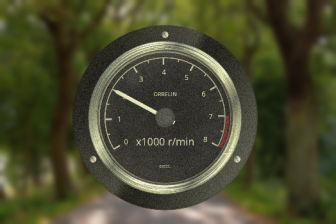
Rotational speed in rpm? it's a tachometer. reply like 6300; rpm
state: 2000; rpm
